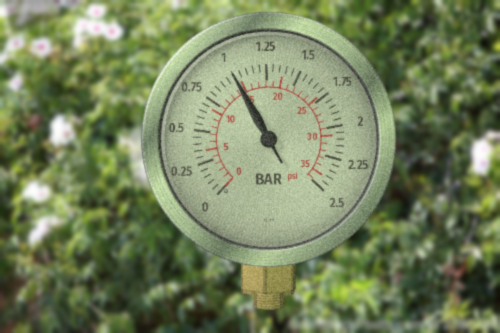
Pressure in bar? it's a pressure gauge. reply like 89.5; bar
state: 1; bar
